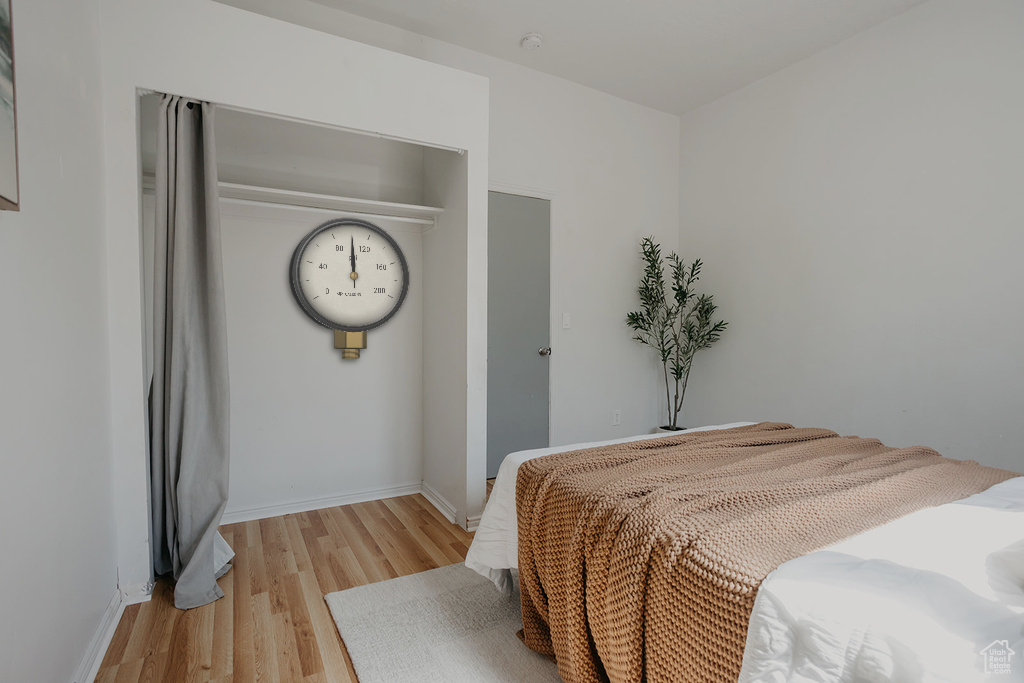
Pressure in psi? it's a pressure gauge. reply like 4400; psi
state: 100; psi
